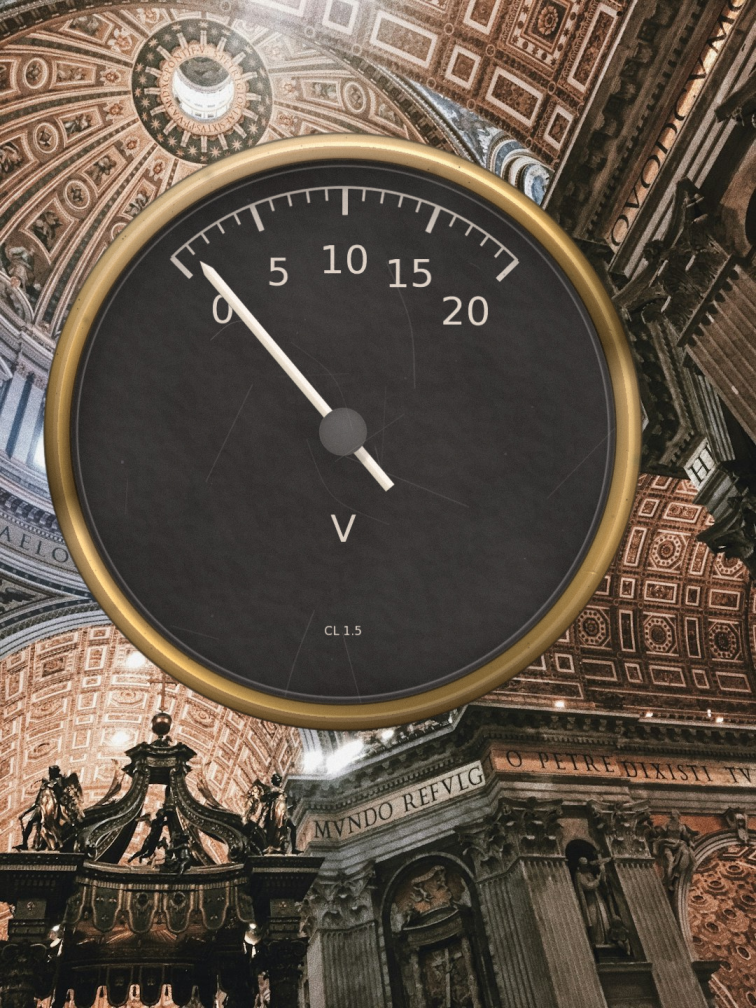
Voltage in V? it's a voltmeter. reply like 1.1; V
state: 1; V
